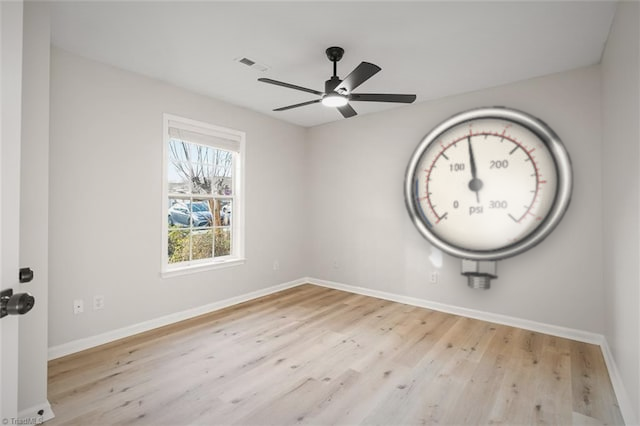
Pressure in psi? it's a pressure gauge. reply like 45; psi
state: 140; psi
